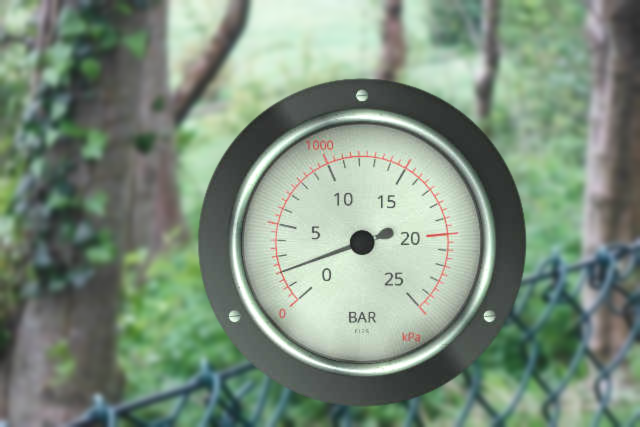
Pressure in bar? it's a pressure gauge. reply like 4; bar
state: 2; bar
